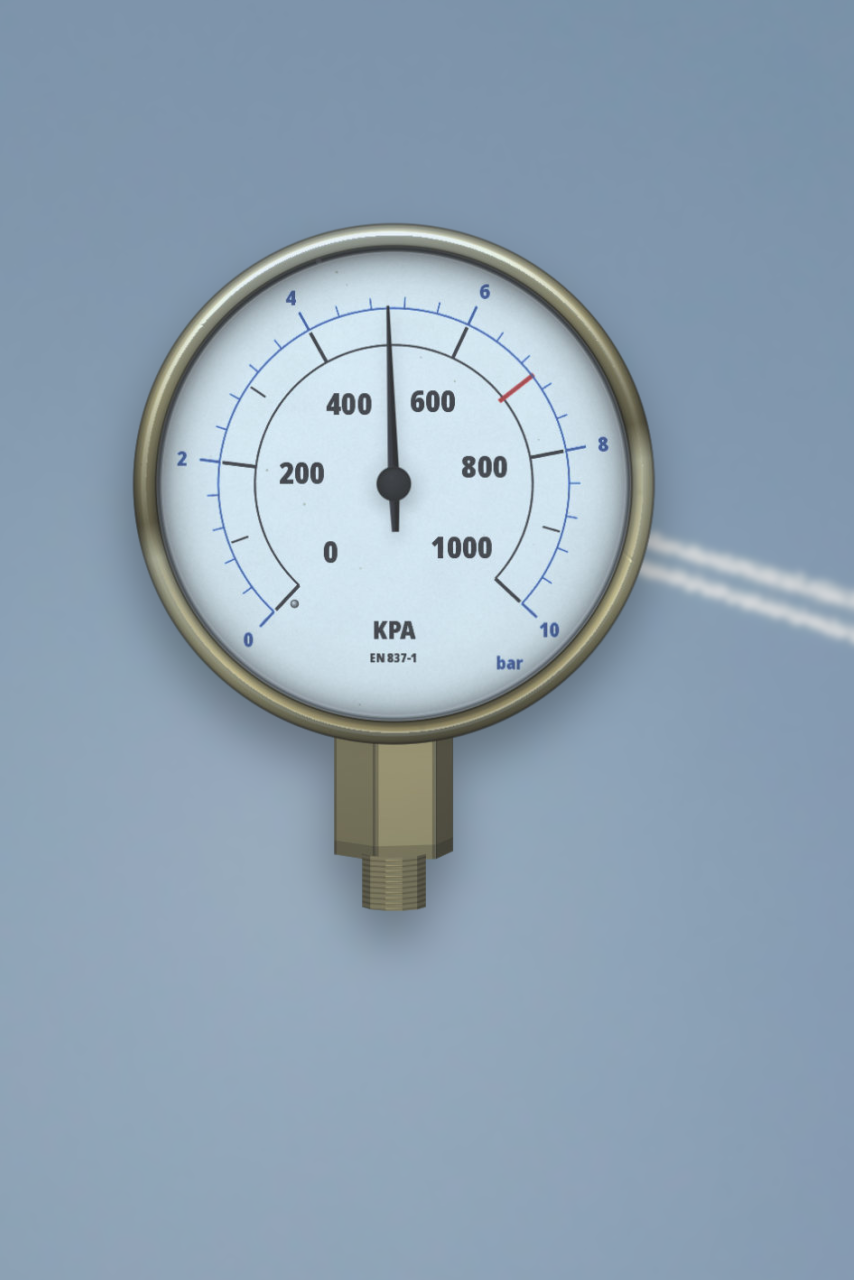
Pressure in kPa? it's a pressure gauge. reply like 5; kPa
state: 500; kPa
